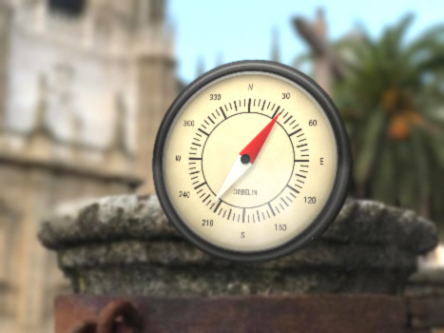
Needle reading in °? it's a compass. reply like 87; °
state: 35; °
